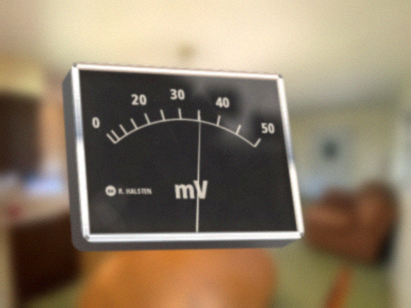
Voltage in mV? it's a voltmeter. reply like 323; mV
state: 35; mV
